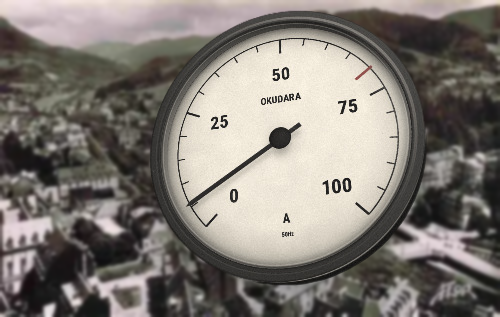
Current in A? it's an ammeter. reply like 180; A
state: 5; A
